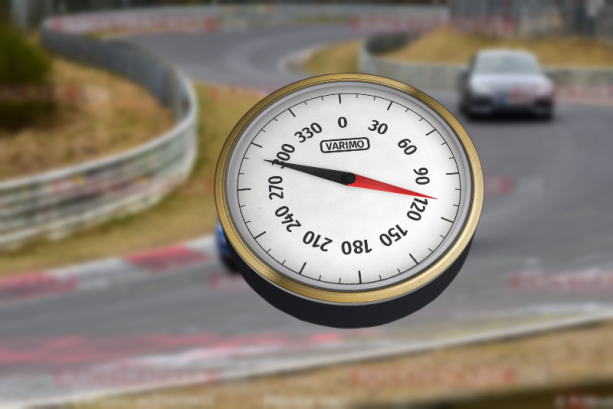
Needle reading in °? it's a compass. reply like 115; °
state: 110; °
